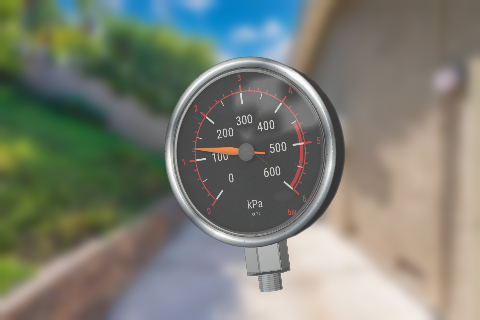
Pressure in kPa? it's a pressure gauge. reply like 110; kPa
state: 125; kPa
